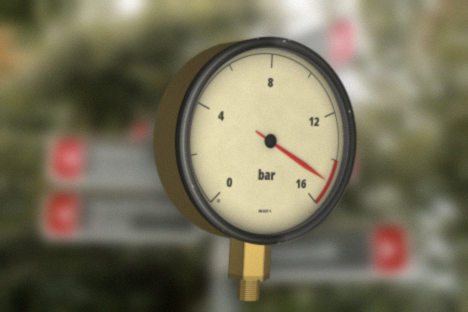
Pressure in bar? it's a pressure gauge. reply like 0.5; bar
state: 15; bar
